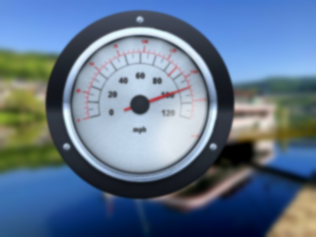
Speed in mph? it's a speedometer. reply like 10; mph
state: 100; mph
